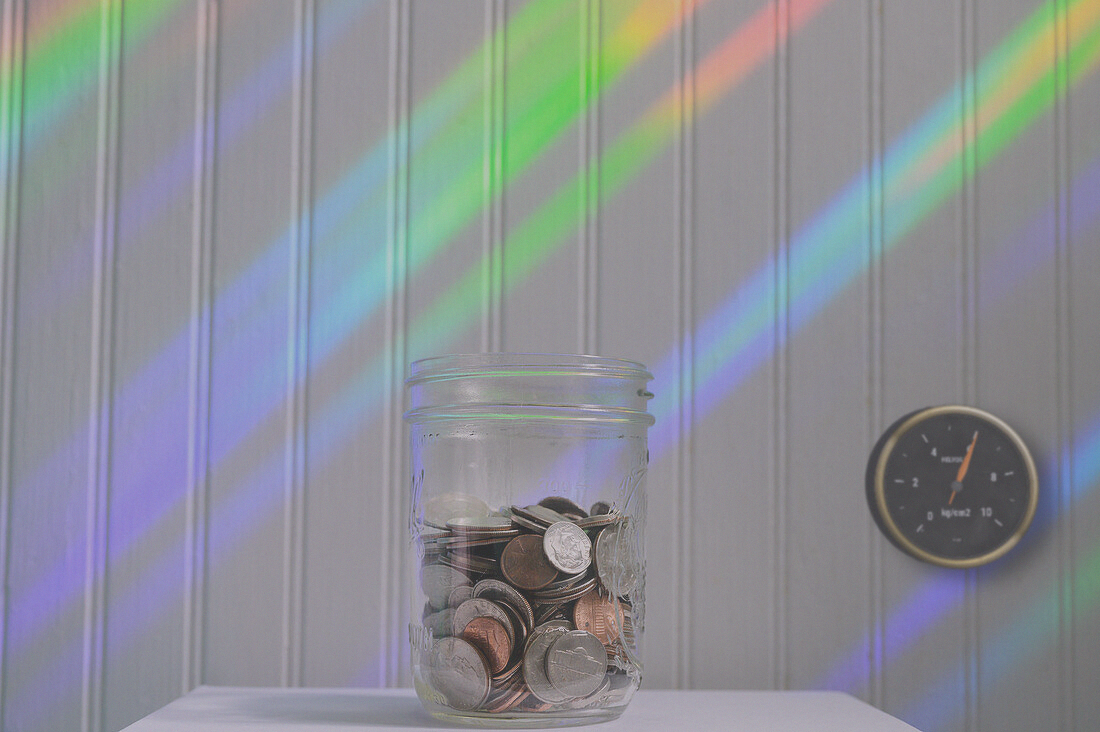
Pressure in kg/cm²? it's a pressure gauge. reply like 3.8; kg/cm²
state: 6; kg/cm²
